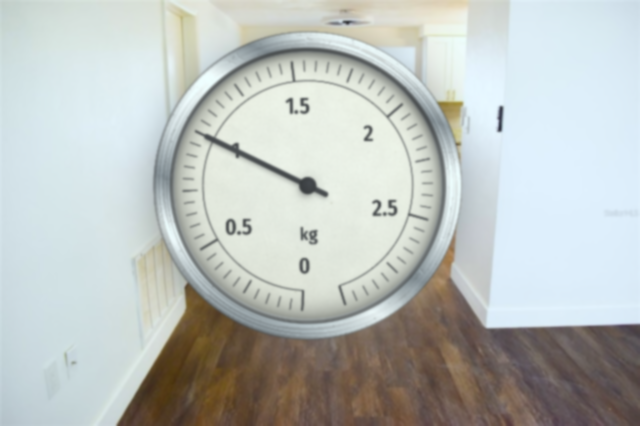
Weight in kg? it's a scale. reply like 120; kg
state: 1; kg
